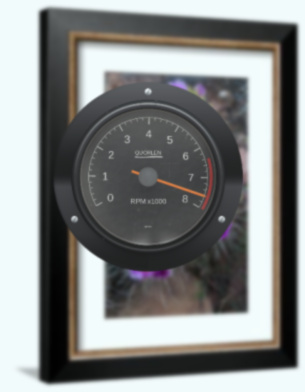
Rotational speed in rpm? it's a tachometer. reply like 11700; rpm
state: 7600; rpm
